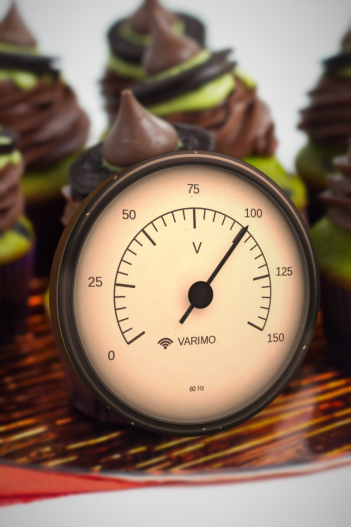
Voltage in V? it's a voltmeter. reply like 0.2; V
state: 100; V
